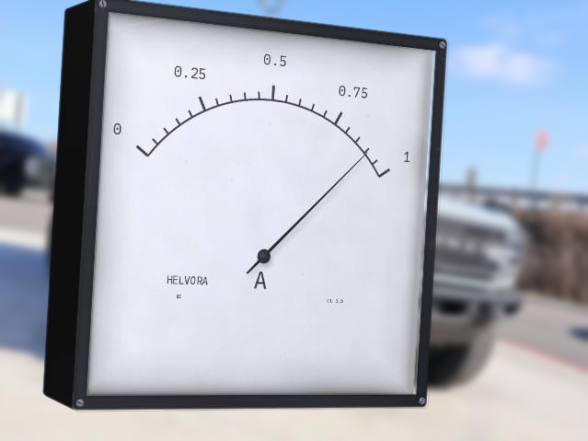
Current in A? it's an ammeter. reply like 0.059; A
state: 0.9; A
